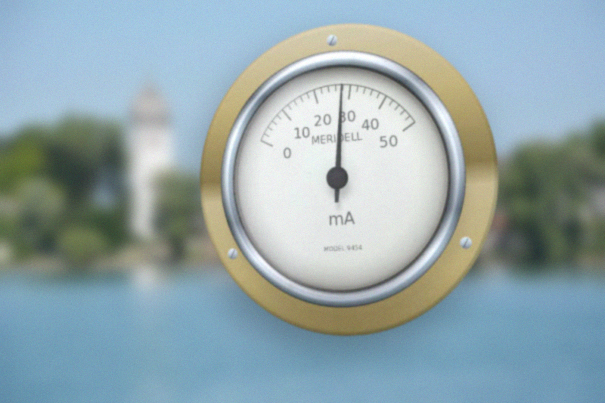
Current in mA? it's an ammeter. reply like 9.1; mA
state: 28; mA
